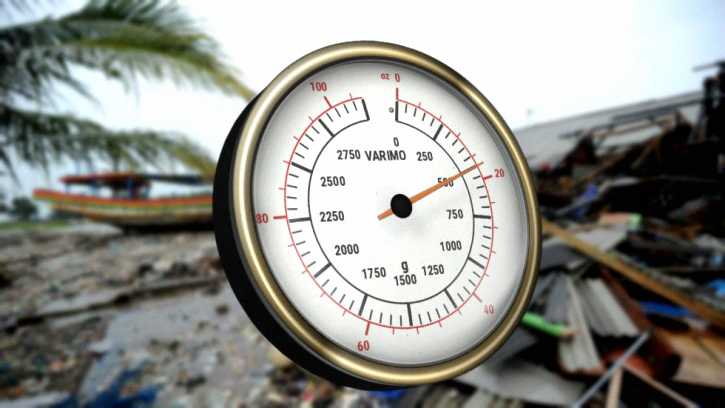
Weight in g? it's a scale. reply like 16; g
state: 500; g
